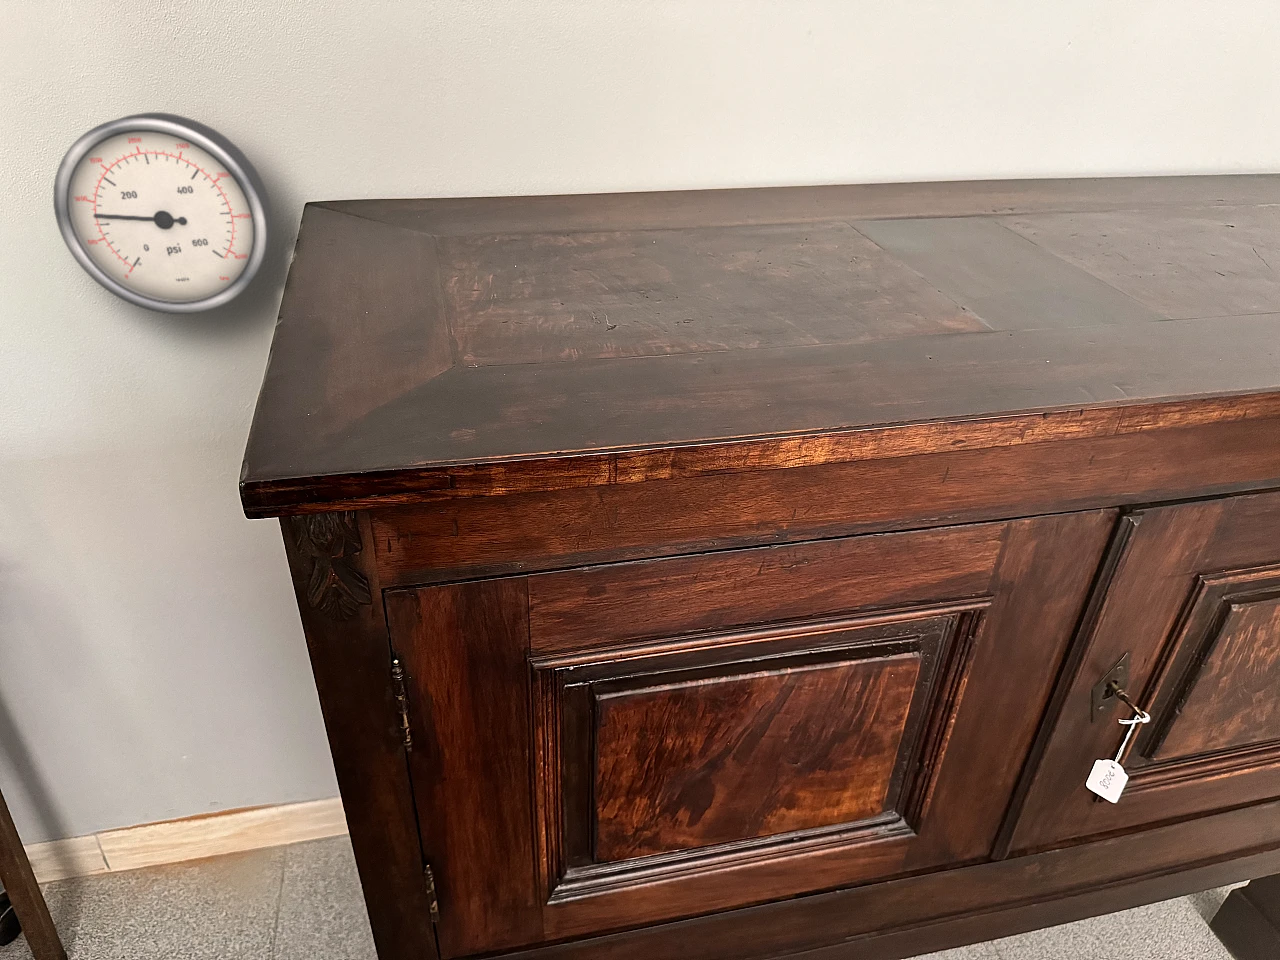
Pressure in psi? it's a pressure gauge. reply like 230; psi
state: 120; psi
